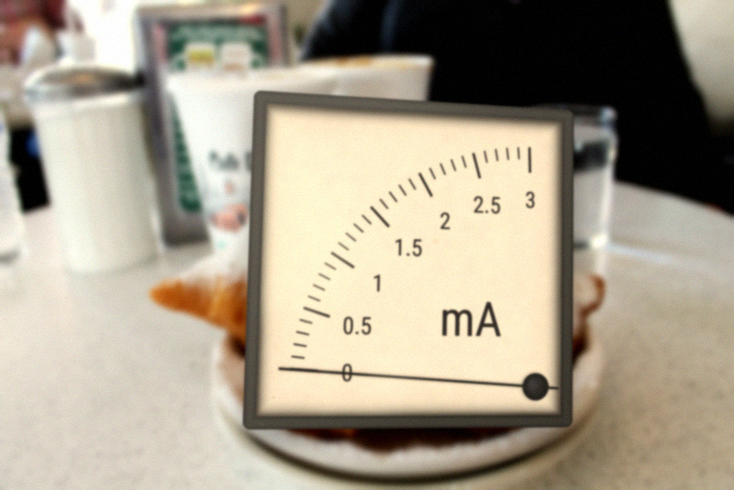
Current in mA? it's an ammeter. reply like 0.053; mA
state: 0; mA
